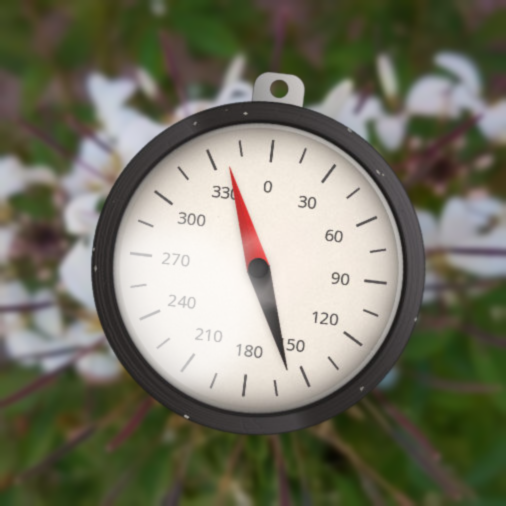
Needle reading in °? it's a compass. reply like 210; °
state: 337.5; °
